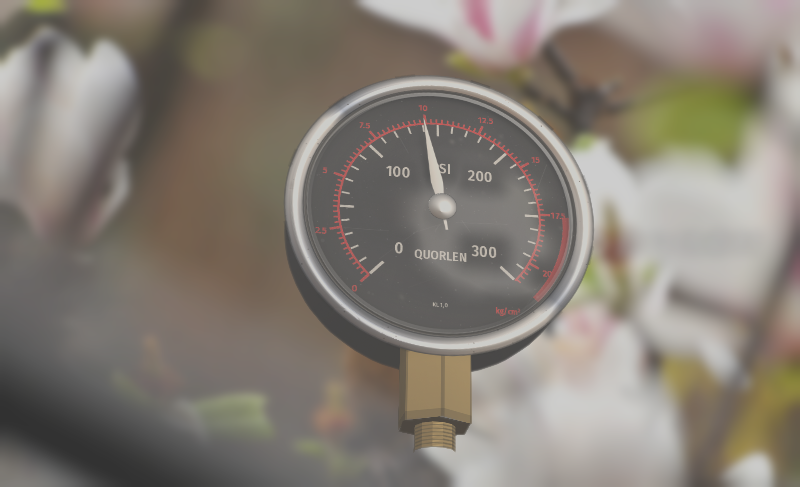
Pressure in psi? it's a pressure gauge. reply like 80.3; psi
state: 140; psi
